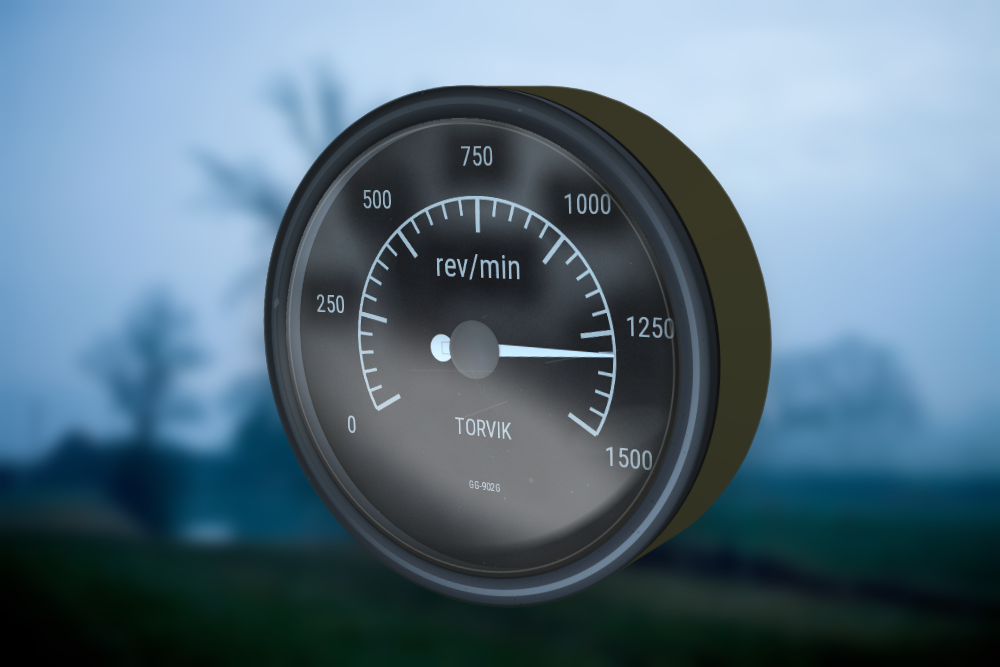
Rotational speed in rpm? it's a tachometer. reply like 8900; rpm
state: 1300; rpm
